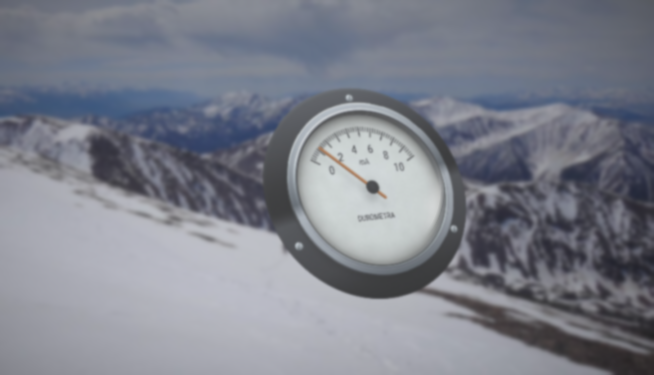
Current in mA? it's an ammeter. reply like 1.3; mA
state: 1; mA
